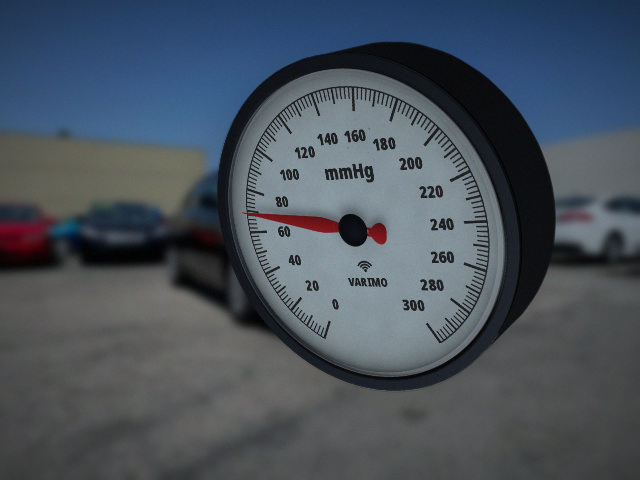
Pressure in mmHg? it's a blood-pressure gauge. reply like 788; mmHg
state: 70; mmHg
